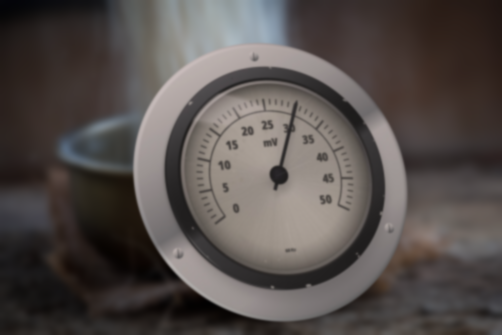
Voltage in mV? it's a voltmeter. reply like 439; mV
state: 30; mV
